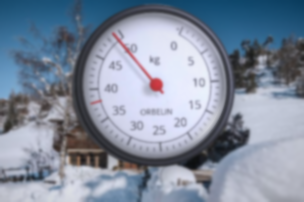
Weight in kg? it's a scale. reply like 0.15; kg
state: 49; kg
